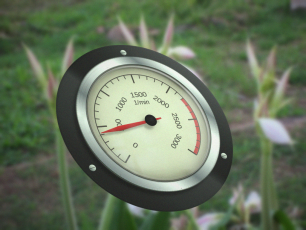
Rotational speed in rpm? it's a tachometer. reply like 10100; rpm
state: 400; rpm
